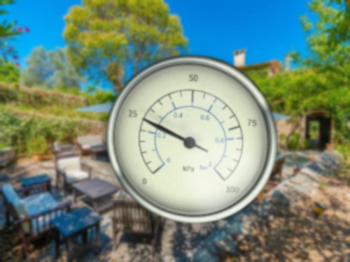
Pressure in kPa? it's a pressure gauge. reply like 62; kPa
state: 25; kPa
